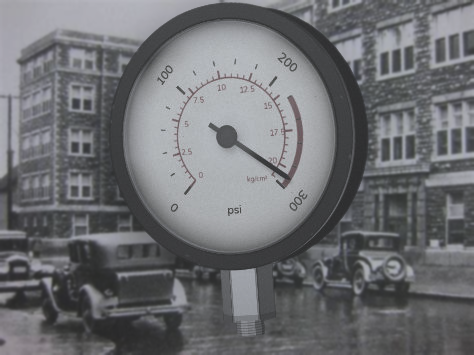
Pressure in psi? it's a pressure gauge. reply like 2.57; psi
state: 290; psi
